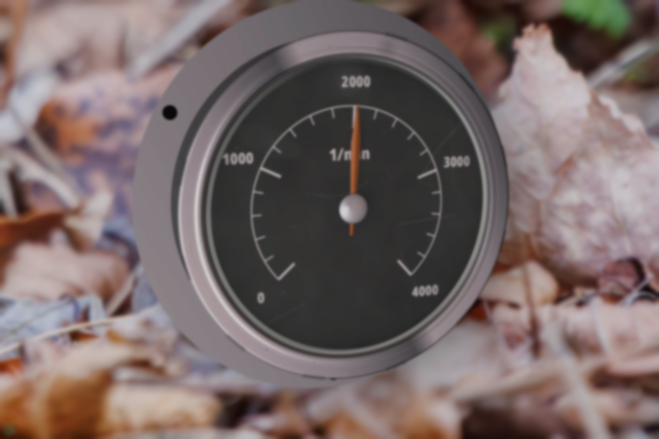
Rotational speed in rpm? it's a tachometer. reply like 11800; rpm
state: 2000; rpm
